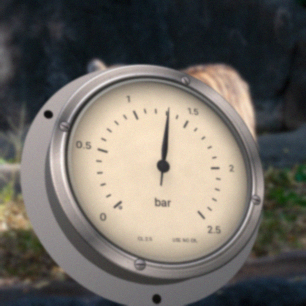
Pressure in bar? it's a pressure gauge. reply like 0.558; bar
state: 1.3; bar
